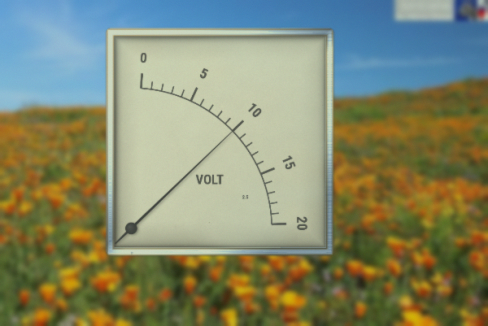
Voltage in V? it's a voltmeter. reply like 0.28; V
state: 10; V
